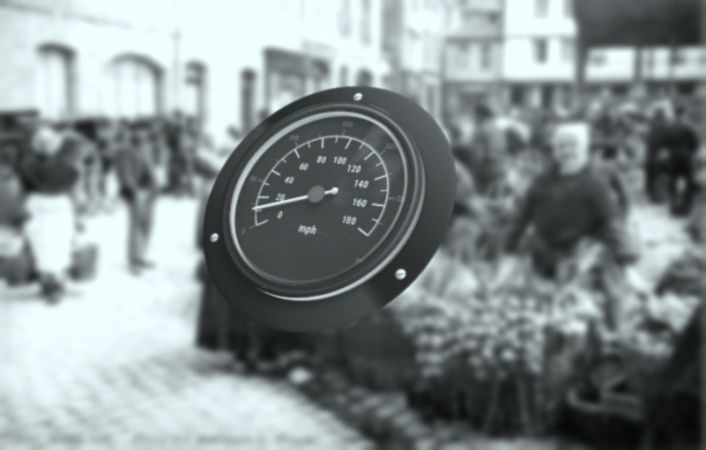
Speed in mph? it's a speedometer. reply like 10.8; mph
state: 10; mph
